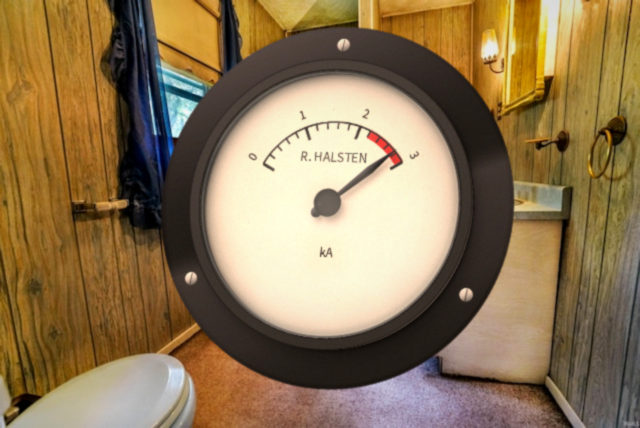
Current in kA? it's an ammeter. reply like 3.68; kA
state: 2.8; kA
